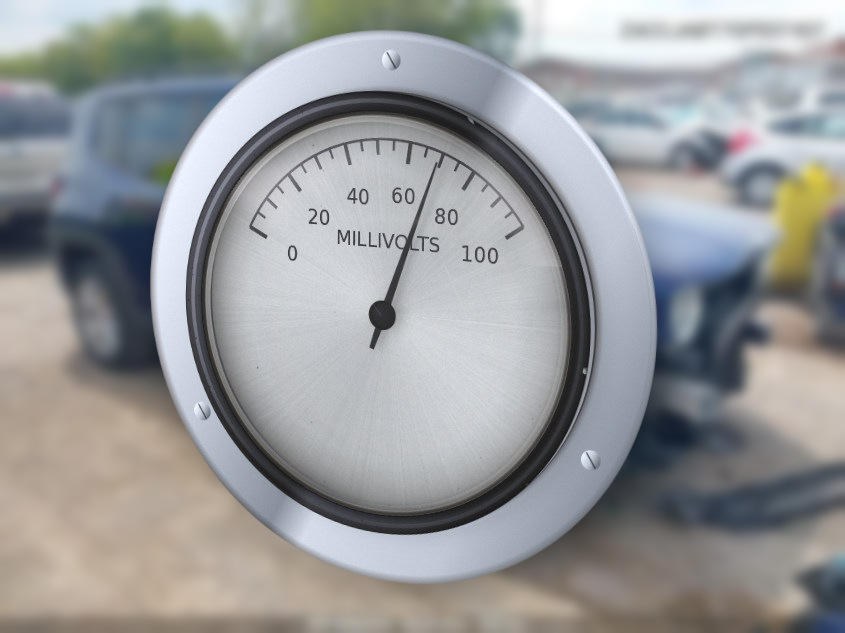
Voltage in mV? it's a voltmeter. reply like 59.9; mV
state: 70; mV
